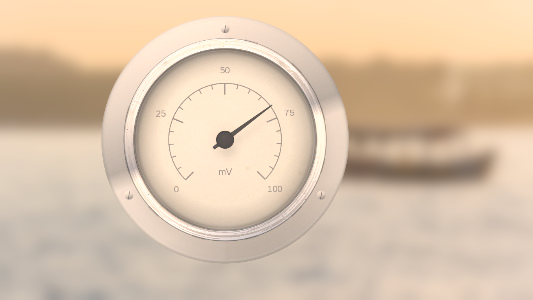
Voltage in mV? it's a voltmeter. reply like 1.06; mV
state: 70; mV
